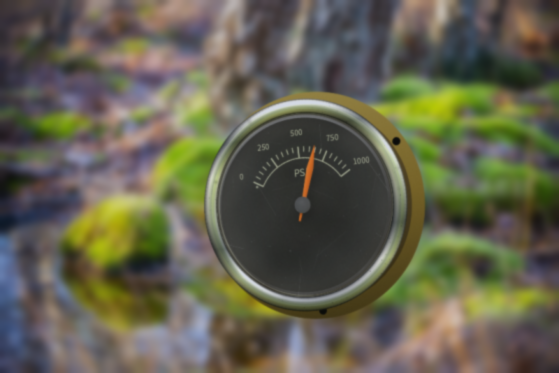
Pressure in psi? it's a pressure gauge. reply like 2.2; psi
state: 650; psi
